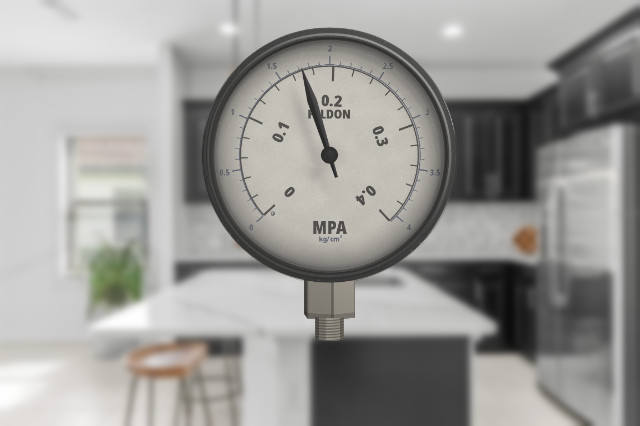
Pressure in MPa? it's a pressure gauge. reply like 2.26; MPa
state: 0.17; MPa
